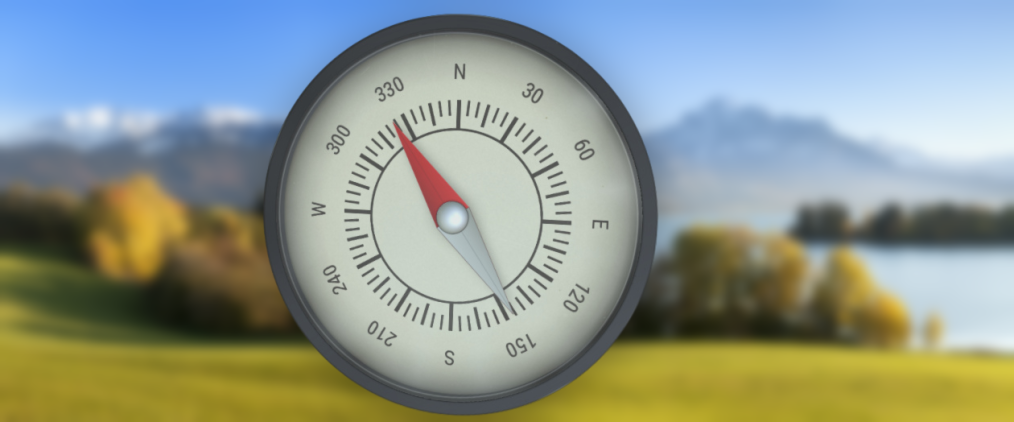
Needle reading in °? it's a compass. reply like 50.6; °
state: 325; °
